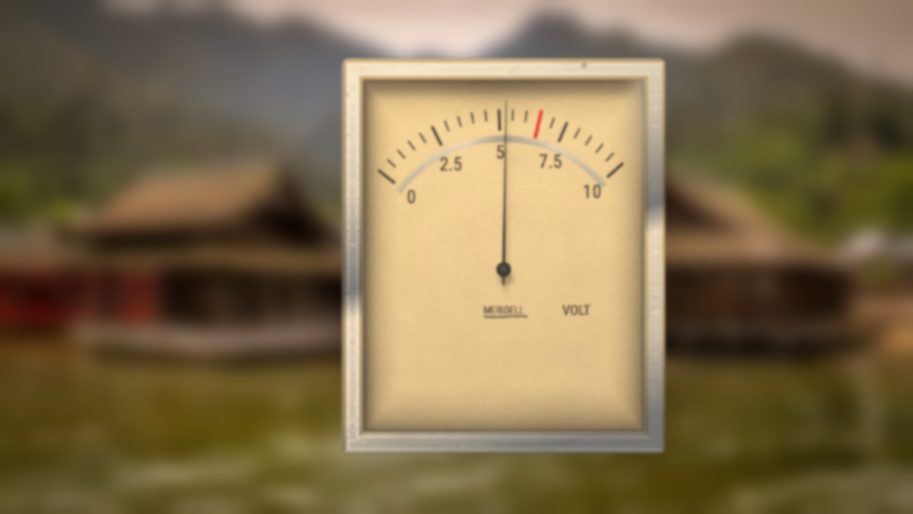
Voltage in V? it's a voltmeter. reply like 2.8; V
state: 5.25; V
